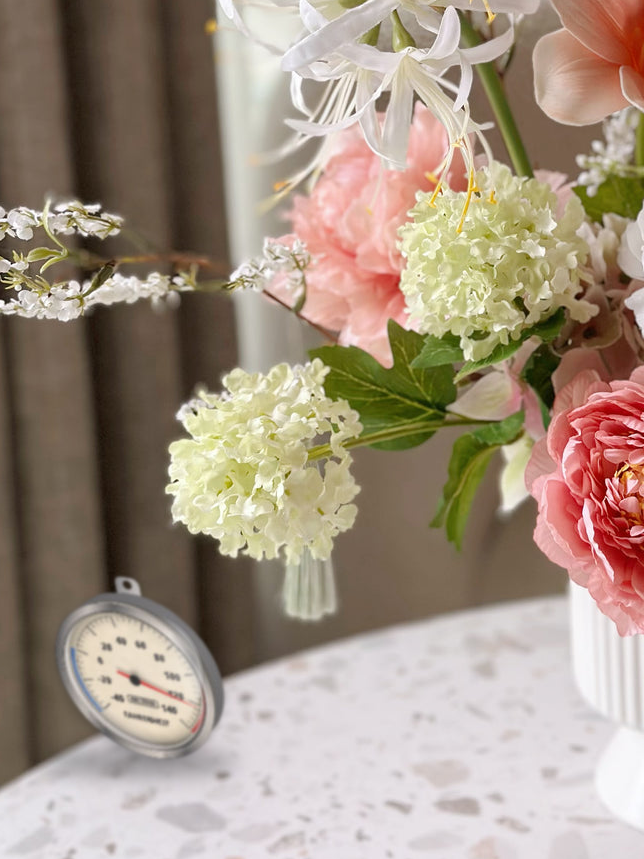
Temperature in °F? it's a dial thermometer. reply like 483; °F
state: 120; °F
